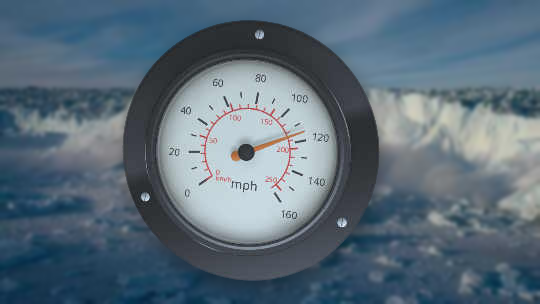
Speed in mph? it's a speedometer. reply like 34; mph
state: 115; mph
